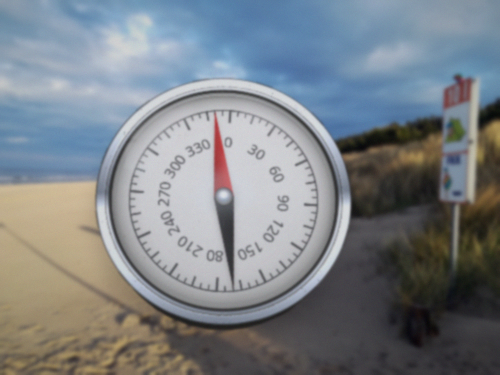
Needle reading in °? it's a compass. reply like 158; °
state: 350; °
